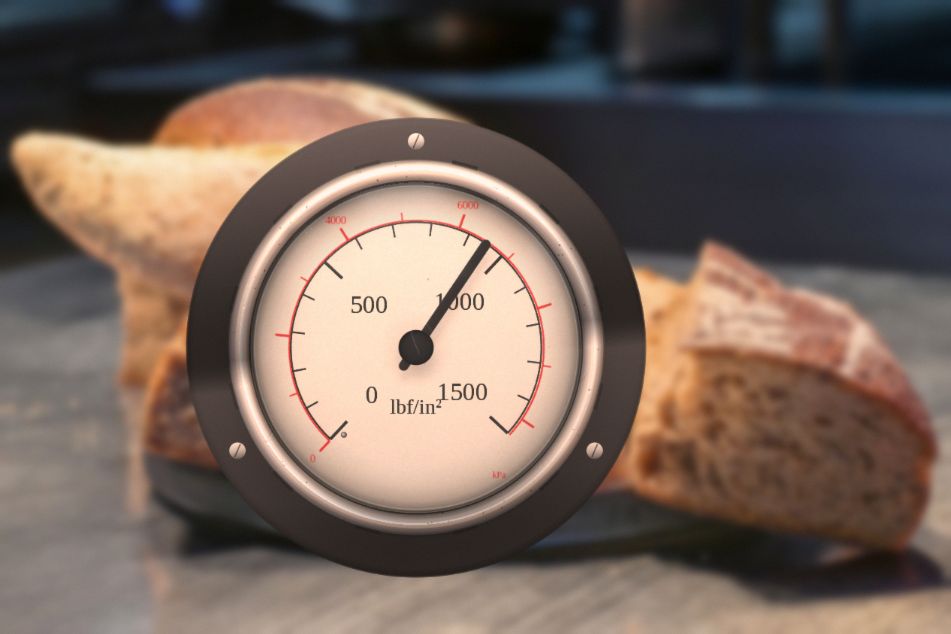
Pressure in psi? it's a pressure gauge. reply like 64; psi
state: 950; psi
